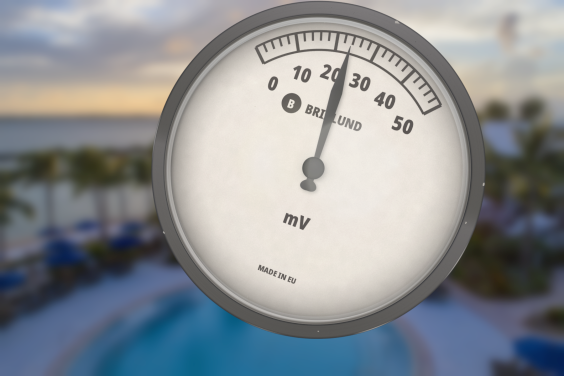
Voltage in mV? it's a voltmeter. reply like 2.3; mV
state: 24; mV
